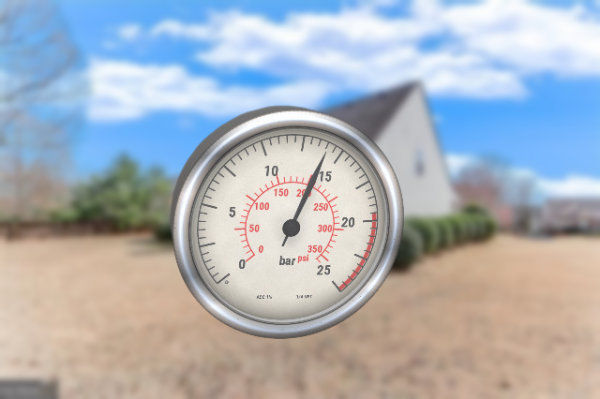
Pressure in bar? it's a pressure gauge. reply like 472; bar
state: 14; bar
